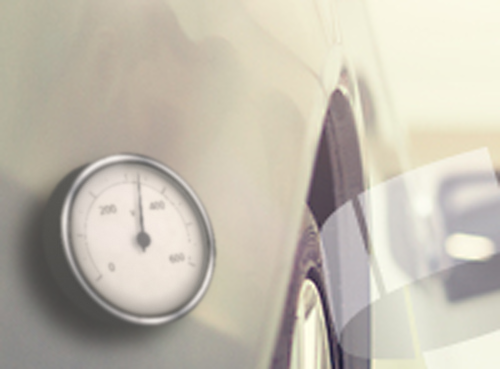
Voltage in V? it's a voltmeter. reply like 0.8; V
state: 325; V
